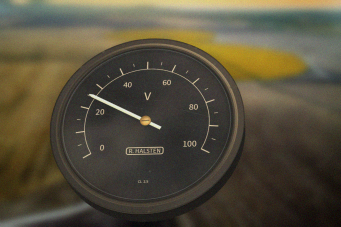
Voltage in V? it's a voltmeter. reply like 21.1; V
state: 25; V
